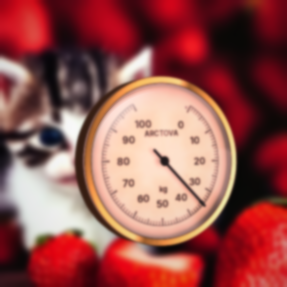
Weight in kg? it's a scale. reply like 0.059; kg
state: 35; kg
